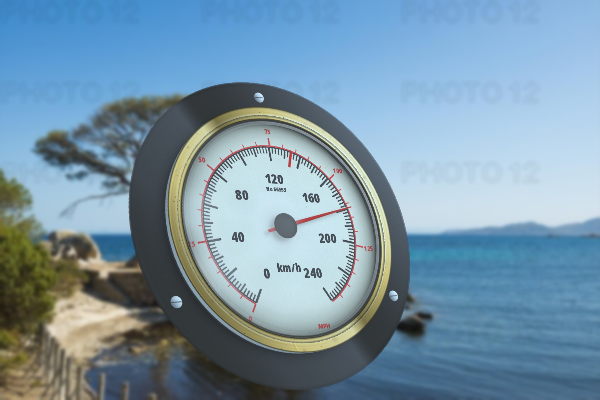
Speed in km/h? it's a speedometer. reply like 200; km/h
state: 180; km/h
